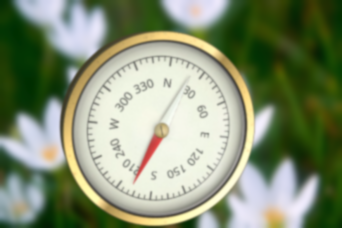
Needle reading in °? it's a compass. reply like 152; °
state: 200; °
